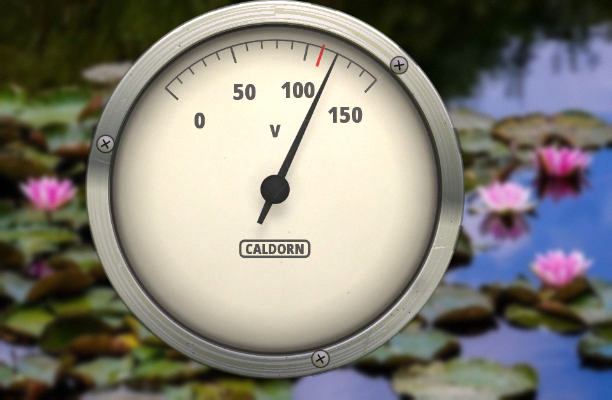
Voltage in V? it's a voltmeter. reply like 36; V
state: 120; V
